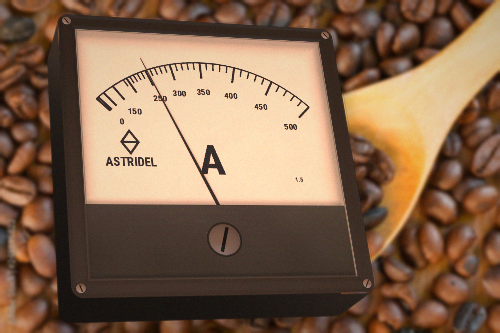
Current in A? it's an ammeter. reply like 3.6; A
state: 250; A
